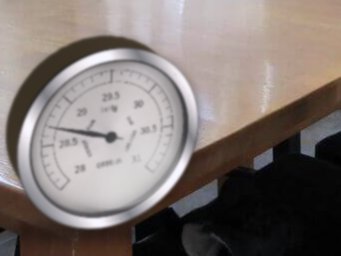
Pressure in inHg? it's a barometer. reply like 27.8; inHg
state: 28.7; inHg
